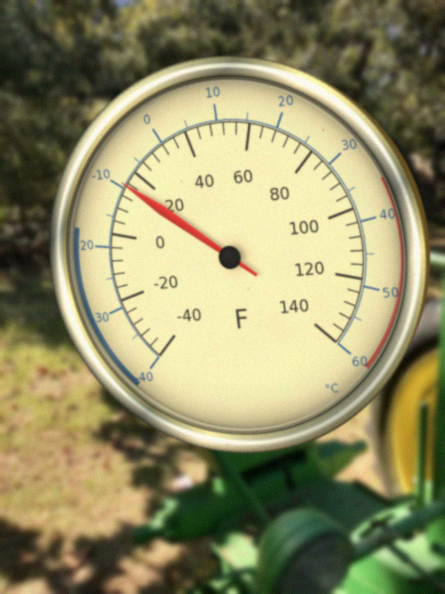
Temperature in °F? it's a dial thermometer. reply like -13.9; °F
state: 16; °F
